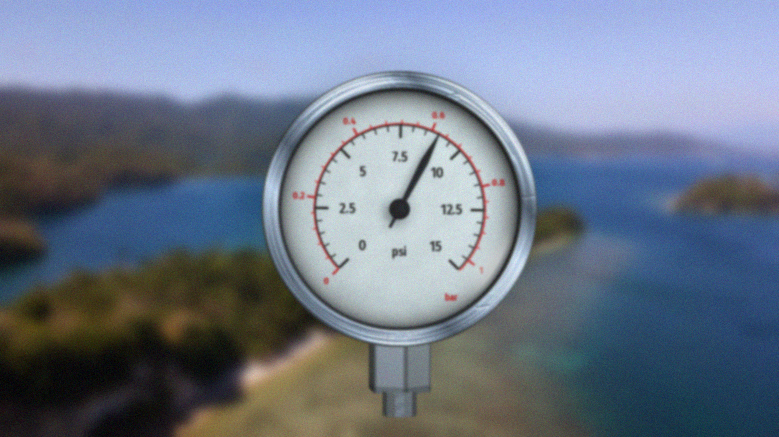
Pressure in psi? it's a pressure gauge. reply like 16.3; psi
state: 9; psi
